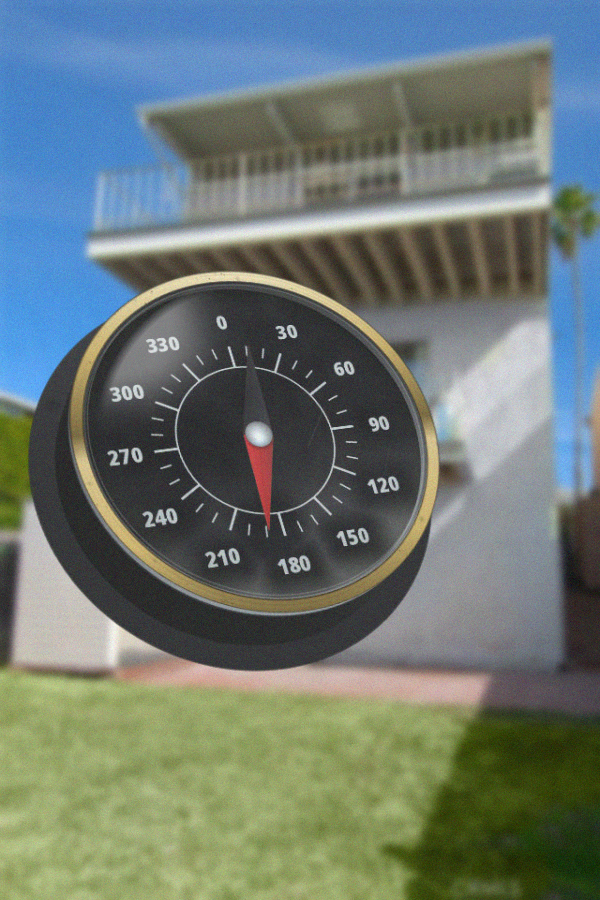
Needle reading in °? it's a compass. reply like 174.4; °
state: 190; °
